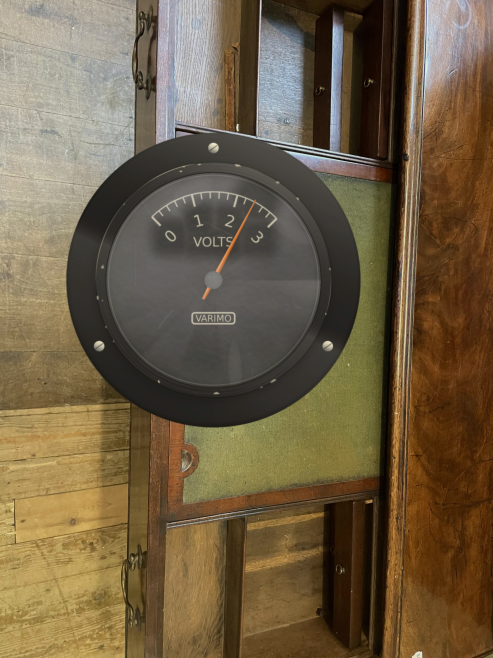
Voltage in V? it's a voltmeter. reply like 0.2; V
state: 2.4; V
